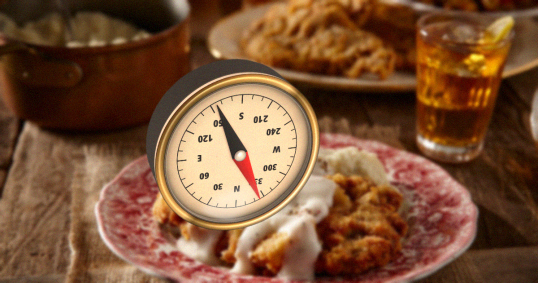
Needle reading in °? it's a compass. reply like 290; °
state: 335; °
